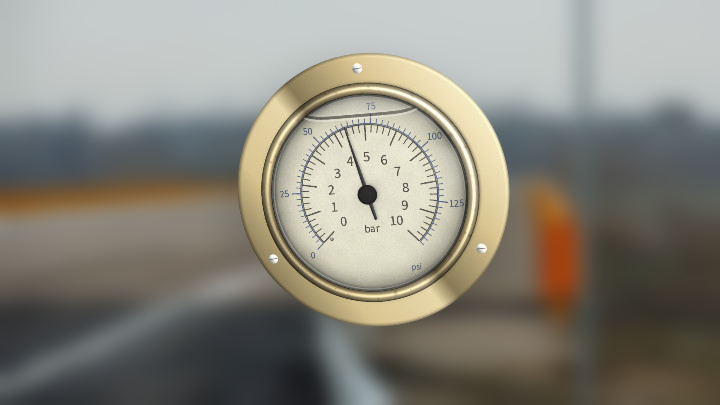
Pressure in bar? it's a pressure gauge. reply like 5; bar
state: 4.4; bar
